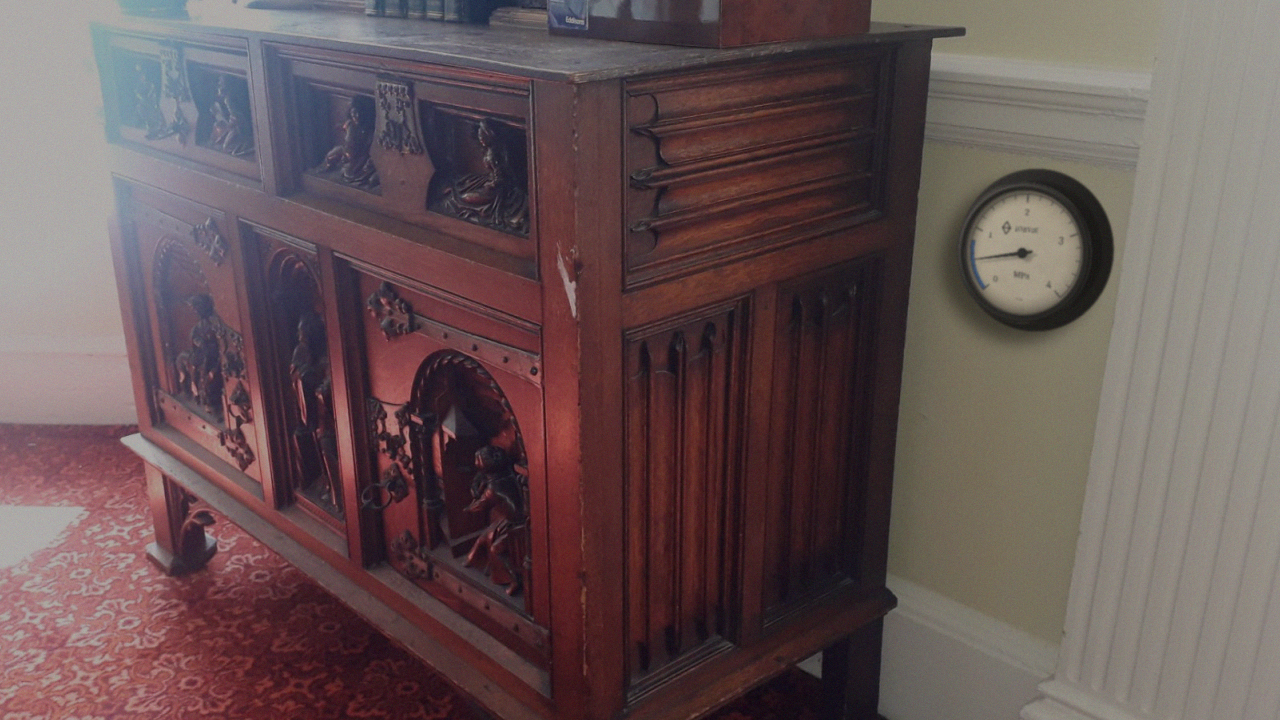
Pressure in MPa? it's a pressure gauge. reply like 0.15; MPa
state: 0.5; MPa
